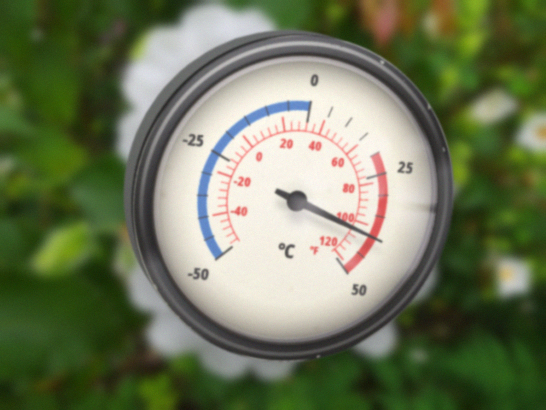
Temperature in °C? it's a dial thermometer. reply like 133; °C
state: 40; °C
